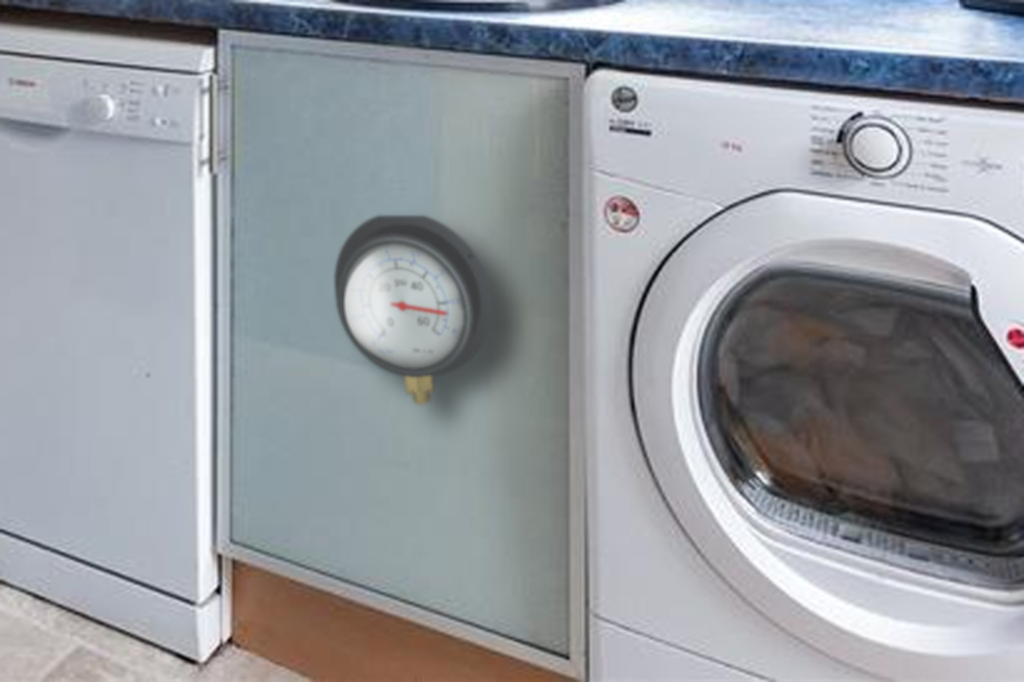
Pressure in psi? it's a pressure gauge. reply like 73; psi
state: 52.5; psi
